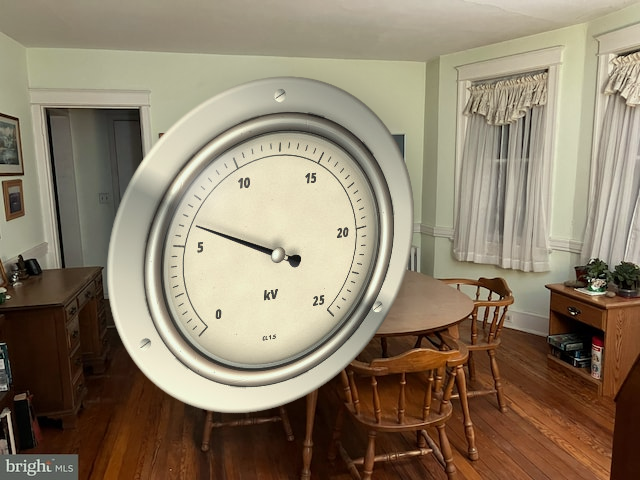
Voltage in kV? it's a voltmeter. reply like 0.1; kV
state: 6.25; kV
